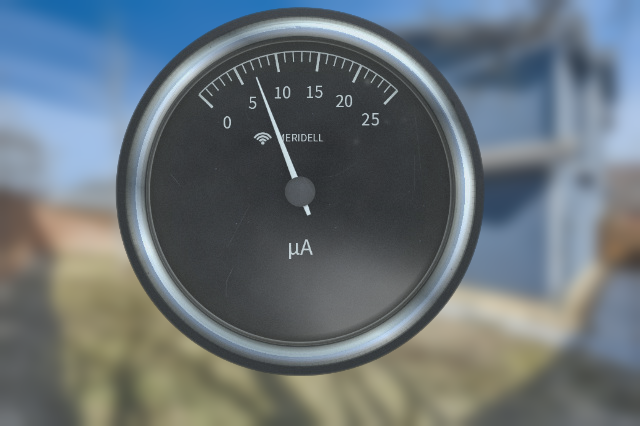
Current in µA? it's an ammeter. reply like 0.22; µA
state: 7; µA
